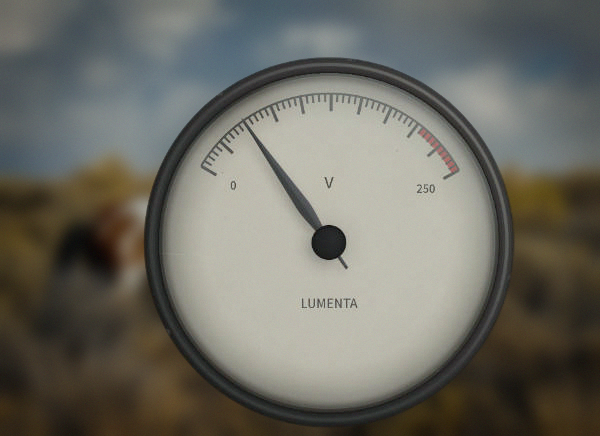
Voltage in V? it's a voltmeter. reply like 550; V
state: 50; V
